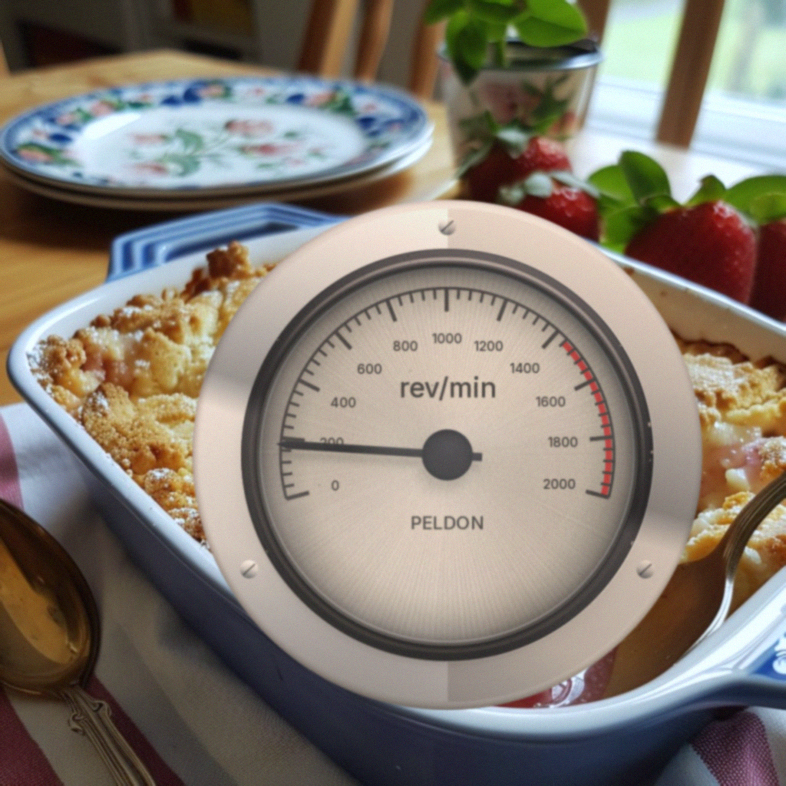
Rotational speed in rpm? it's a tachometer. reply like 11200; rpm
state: 180; rpm
